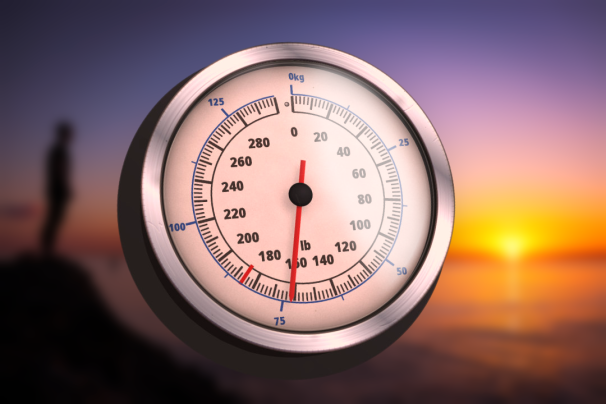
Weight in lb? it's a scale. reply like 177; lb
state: 162; lb
